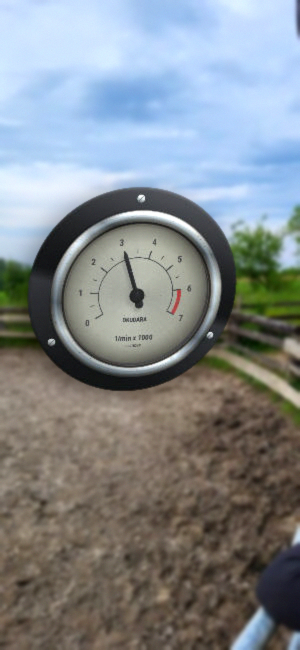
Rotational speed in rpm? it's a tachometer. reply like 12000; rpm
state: 3000; rpm
